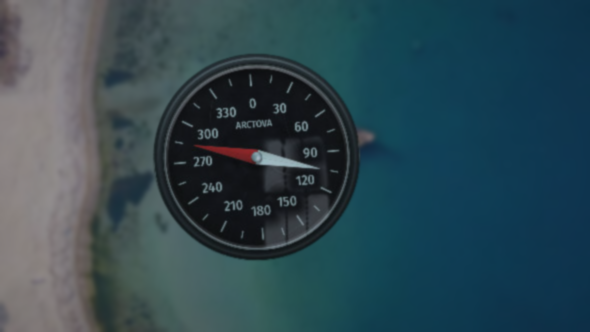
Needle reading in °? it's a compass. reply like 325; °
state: 285; °
